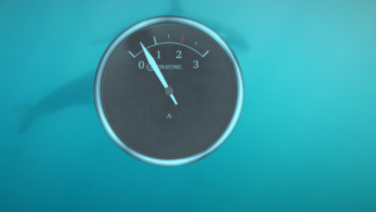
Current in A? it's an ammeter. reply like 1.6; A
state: 0.5; A
